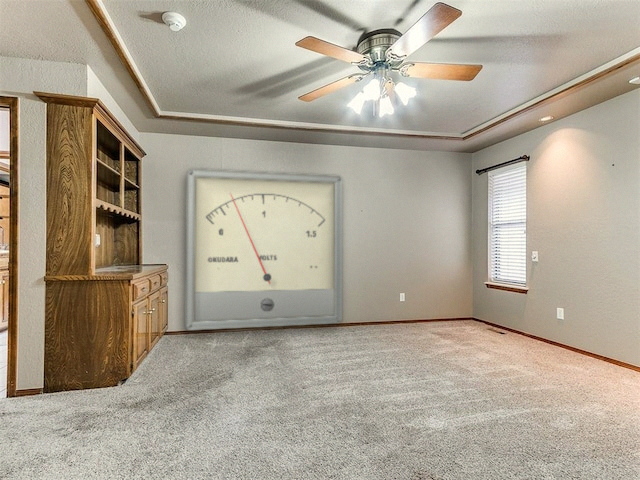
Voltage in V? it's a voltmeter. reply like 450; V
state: 0.7; V
